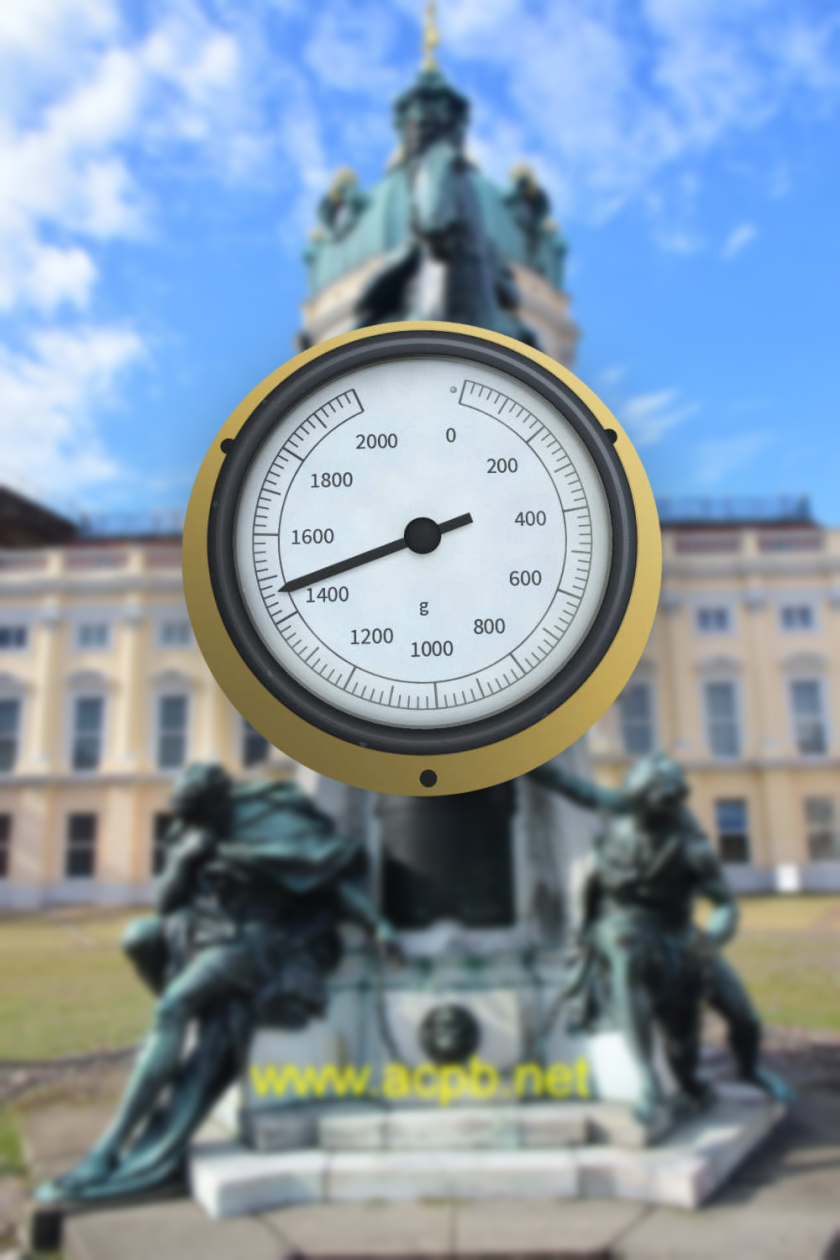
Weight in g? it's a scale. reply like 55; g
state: 1460; g
